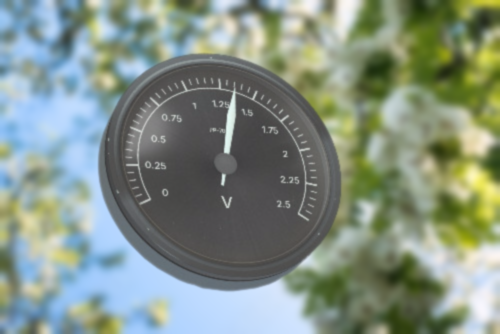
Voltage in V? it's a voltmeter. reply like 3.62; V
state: 1.35; V
